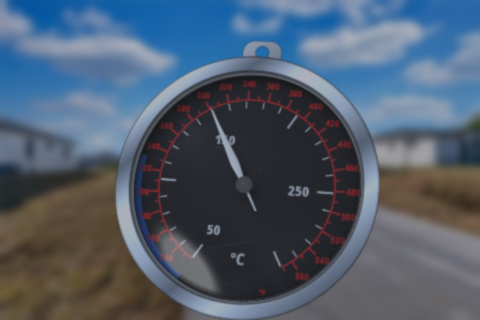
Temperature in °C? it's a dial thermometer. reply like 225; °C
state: 150; °C
